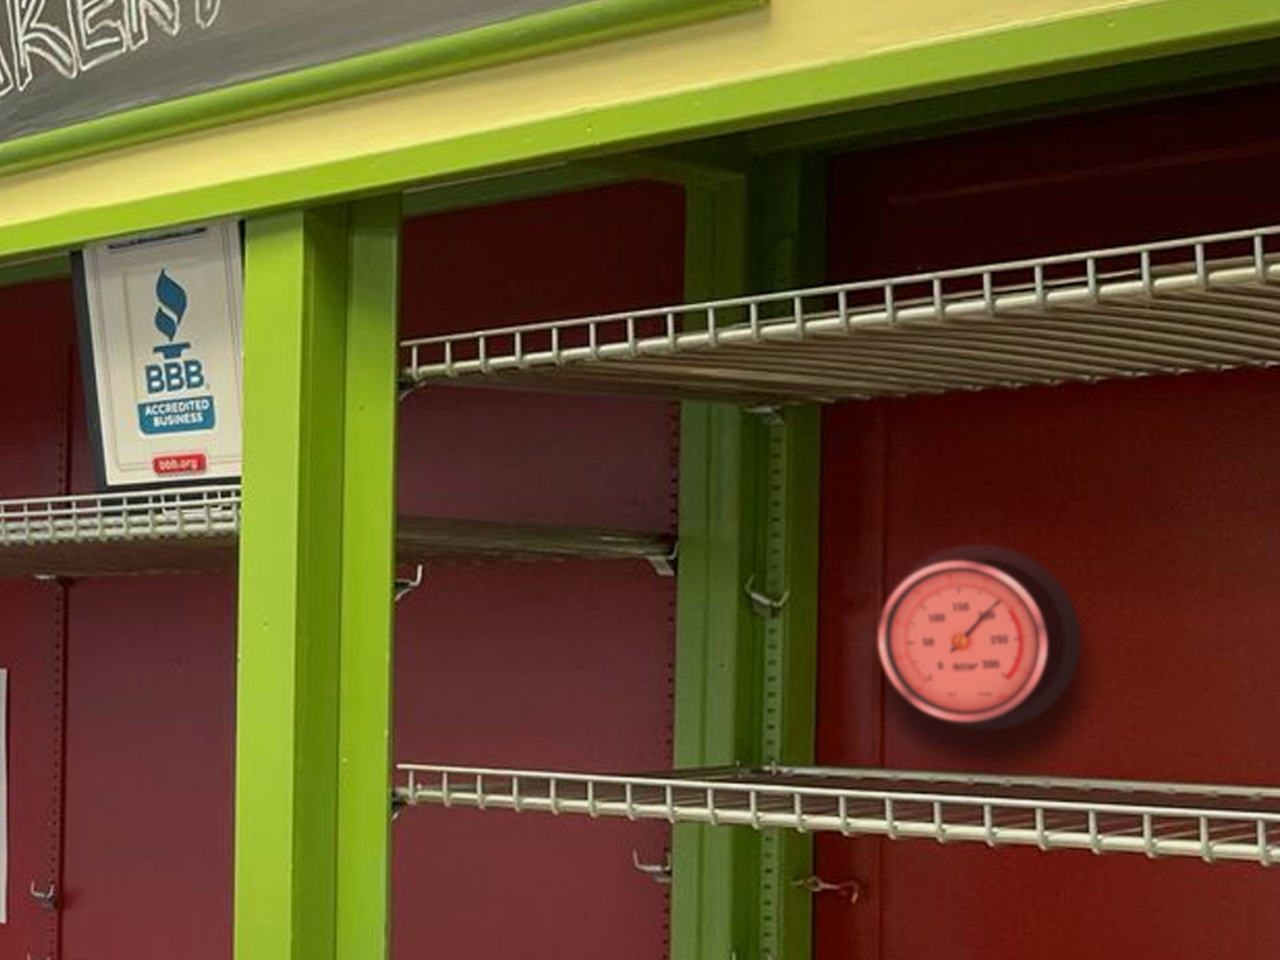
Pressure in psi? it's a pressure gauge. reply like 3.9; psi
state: 200; psi
